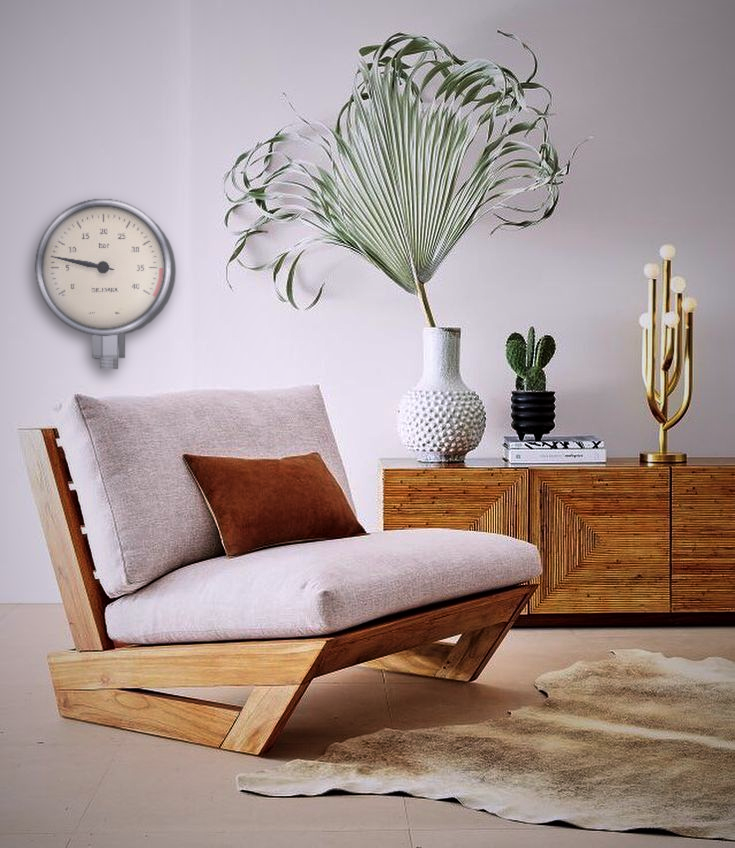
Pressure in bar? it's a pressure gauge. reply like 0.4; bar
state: 7; bar
